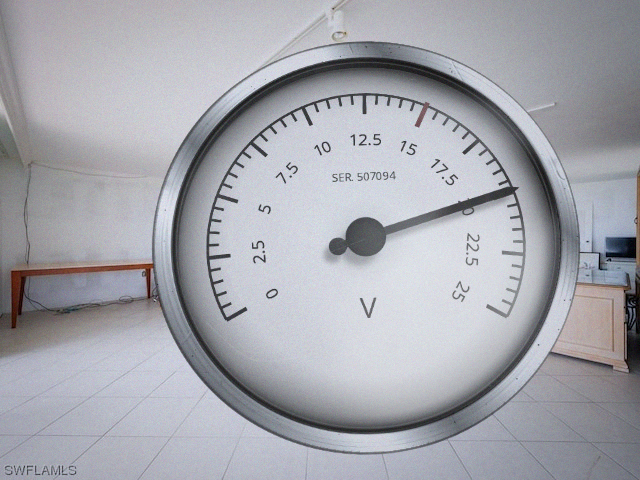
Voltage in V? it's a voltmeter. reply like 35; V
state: 20; V
